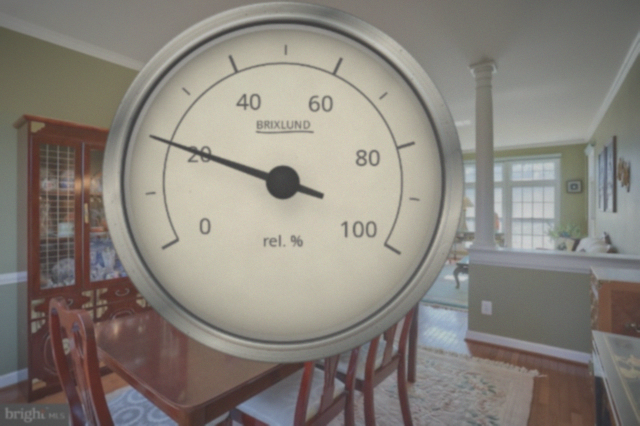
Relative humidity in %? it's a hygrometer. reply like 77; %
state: 20; %
